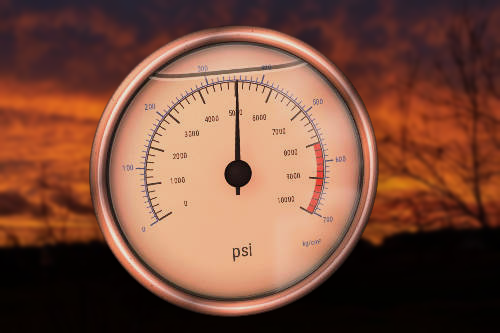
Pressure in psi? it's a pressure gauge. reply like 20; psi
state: 5000; psi
